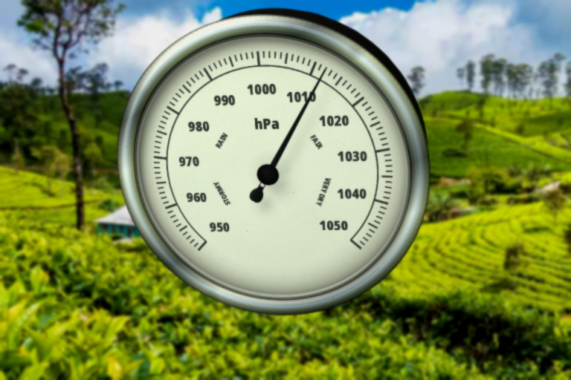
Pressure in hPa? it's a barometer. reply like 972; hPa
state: 1012; hPa
